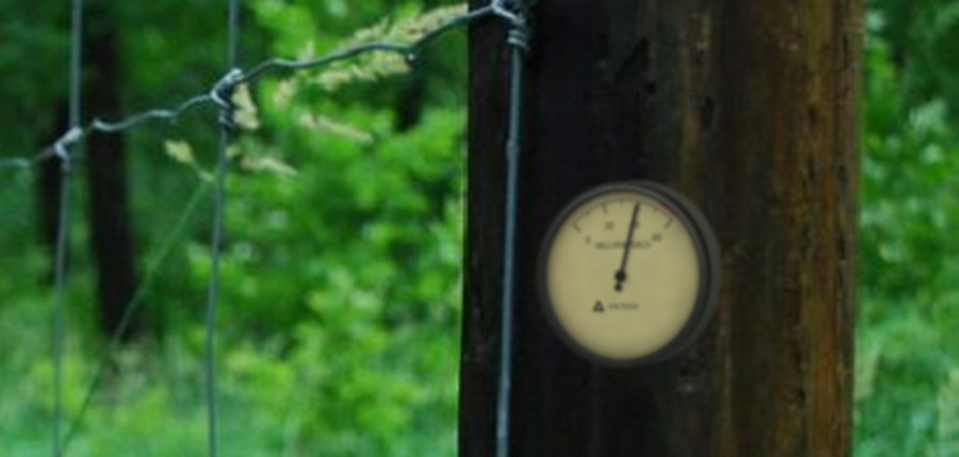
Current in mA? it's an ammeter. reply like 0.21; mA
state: 40; mA
